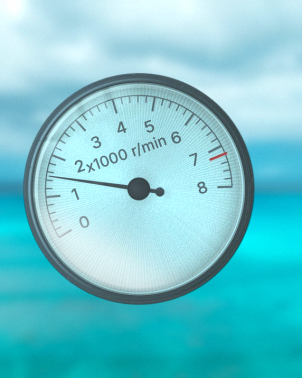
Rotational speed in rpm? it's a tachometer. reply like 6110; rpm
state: 1500; rpm
